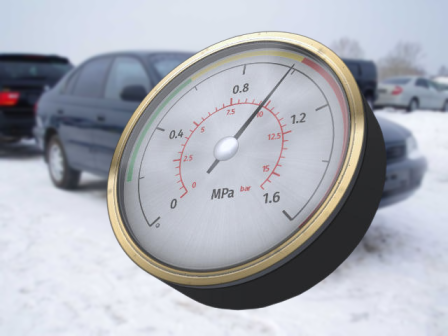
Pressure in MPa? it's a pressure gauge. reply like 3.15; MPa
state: 1; MPa
